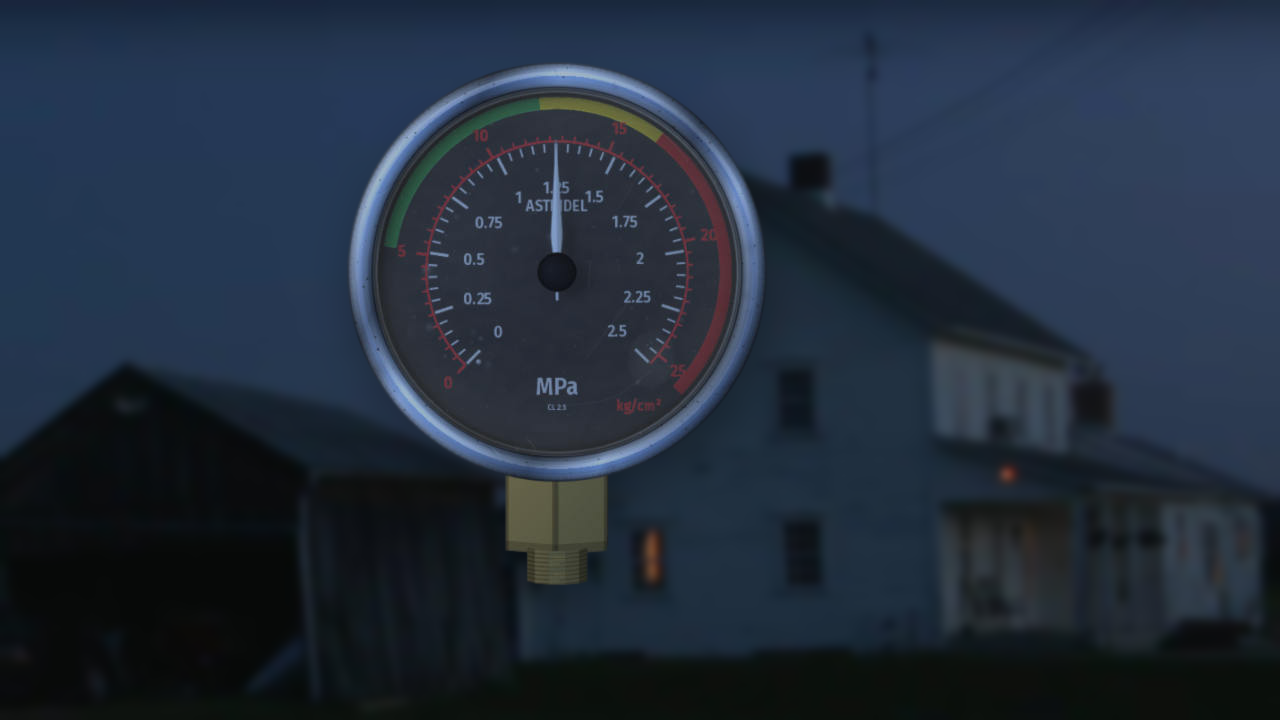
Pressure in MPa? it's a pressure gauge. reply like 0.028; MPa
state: 1.25; MPa
